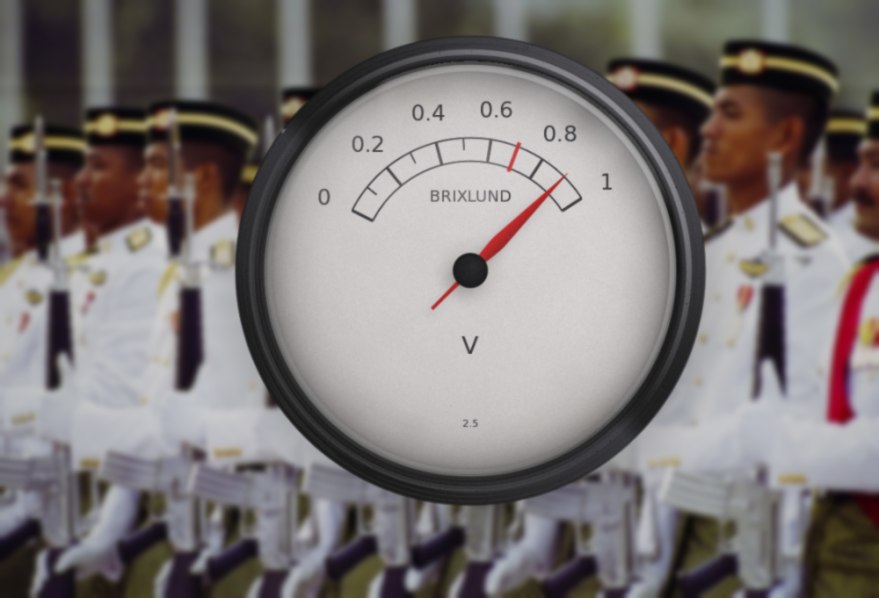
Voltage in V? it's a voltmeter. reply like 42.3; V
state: 0.9; V
